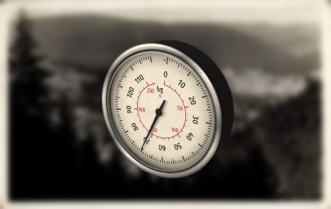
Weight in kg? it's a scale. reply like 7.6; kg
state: 70; kg
